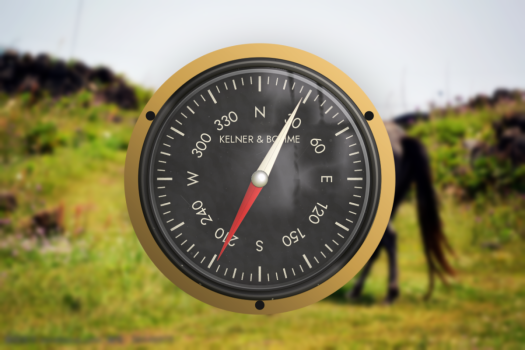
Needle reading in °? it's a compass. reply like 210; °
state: 207.5; °
